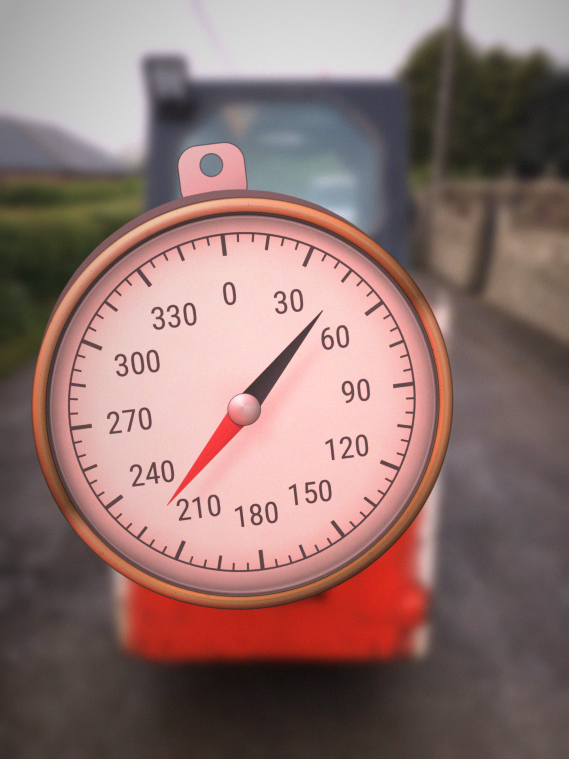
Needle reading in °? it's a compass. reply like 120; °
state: 225; °
